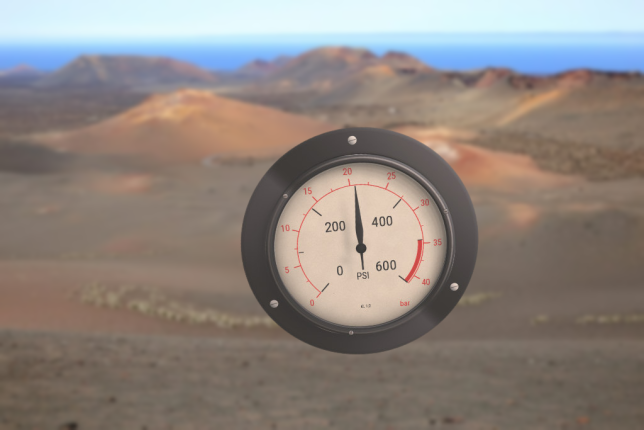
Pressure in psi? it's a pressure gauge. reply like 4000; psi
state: 300; psi
